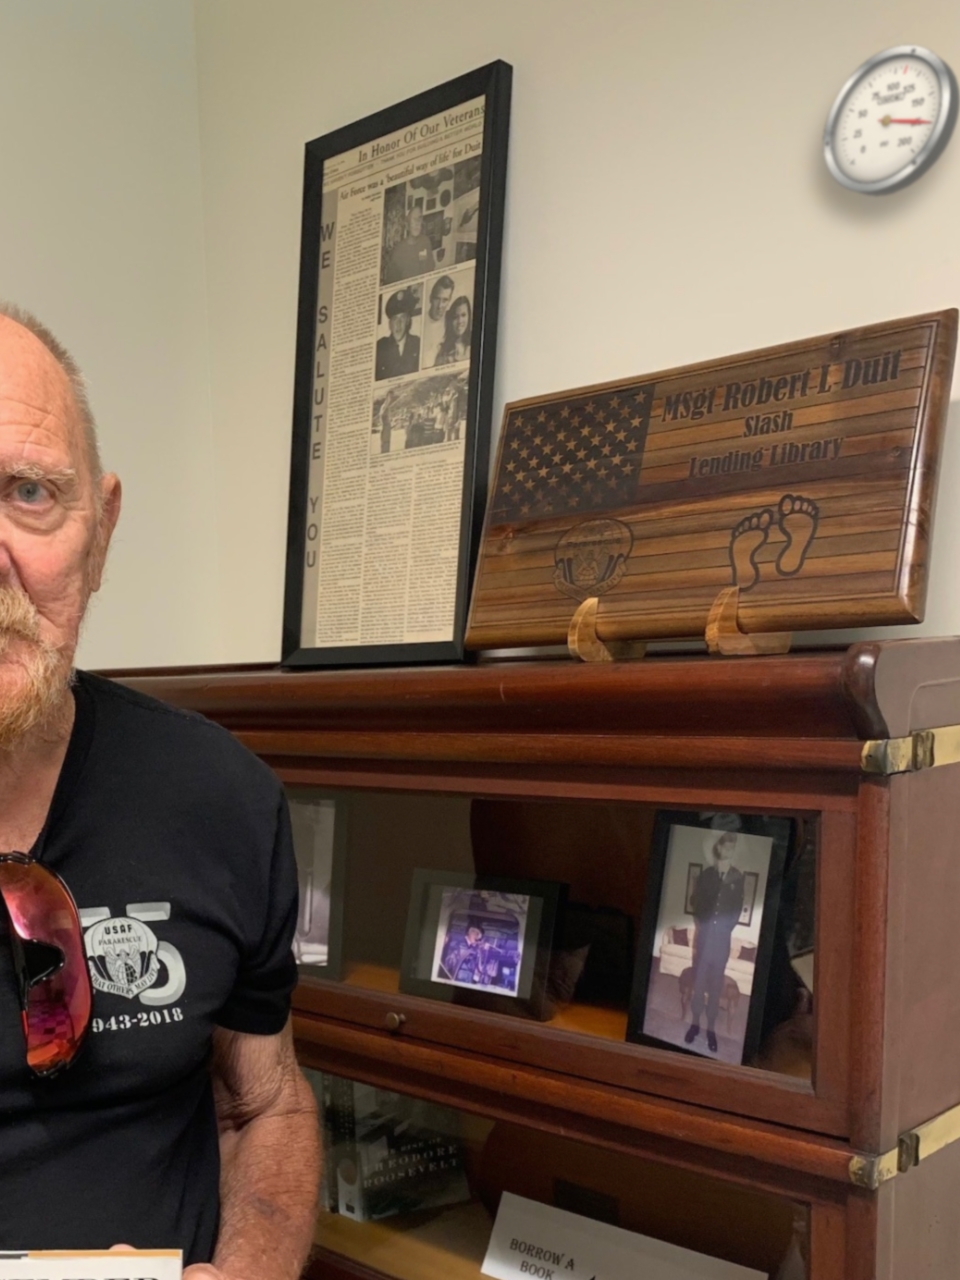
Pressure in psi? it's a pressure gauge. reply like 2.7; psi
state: 175; psi
